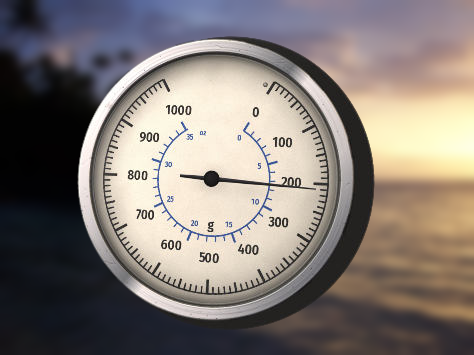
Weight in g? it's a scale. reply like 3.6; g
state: 210; g
